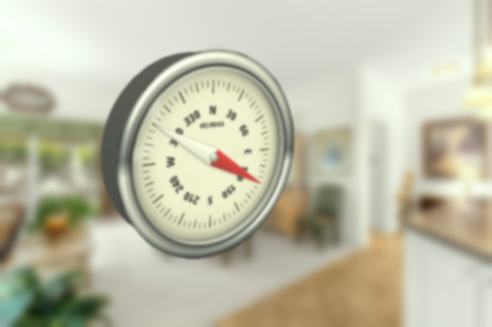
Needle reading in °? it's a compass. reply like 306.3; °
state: 120; °
